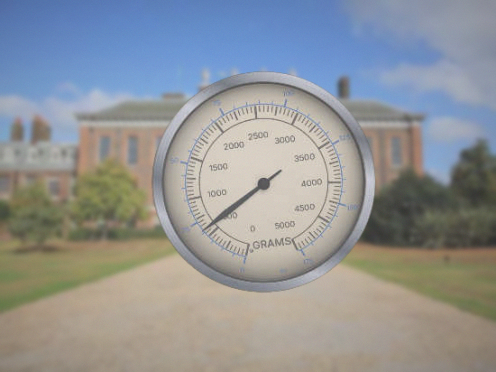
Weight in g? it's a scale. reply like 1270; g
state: 600; g
